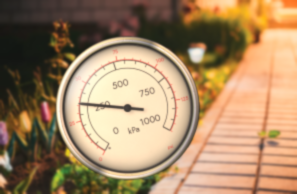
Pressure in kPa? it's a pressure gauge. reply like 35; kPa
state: 250; kPa
